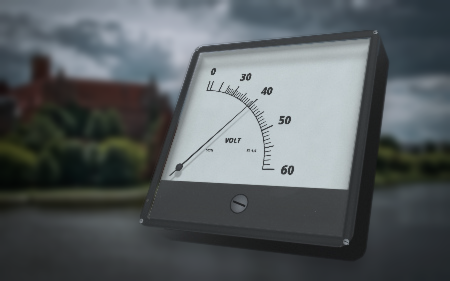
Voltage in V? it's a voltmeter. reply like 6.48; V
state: 40; V
